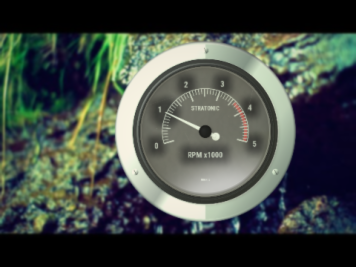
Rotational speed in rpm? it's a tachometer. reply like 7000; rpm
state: 1000; rpm
